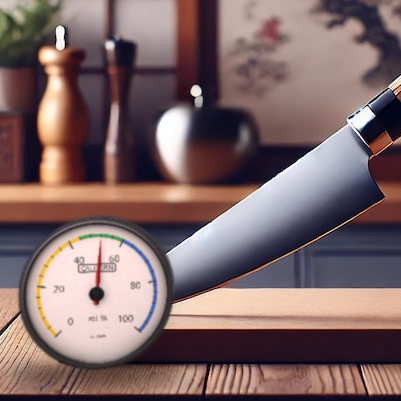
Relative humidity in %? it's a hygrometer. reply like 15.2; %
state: 52; %
